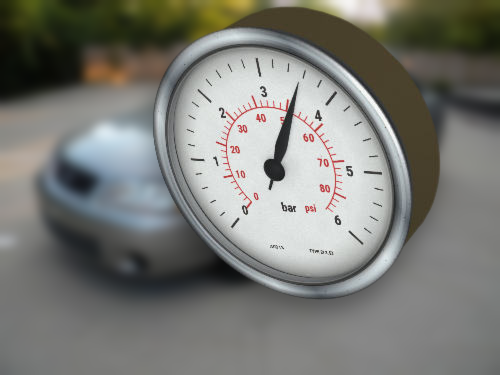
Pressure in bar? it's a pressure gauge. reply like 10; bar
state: 3.6; bar
